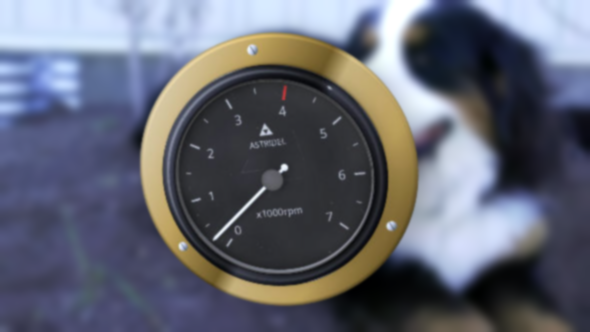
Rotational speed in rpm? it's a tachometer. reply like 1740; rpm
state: 250; rpm
